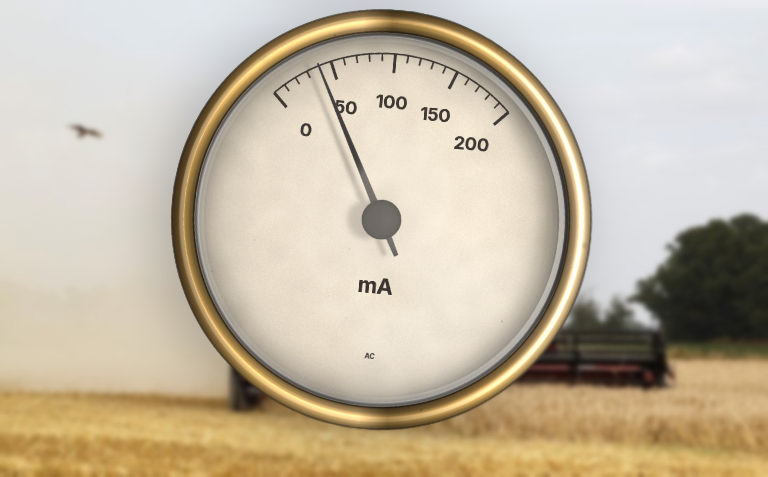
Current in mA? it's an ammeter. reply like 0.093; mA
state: 40; mA
